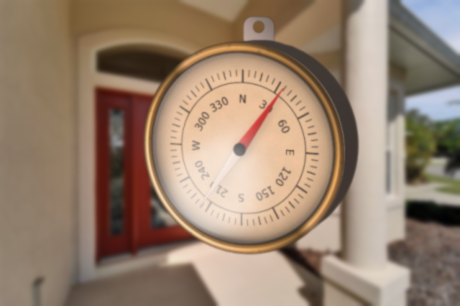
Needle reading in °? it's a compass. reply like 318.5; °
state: 35; °
